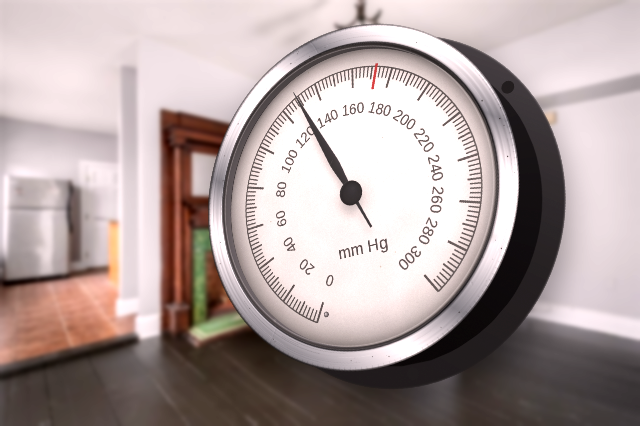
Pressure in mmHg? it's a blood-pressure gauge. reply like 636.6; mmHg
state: 130; mmHg
